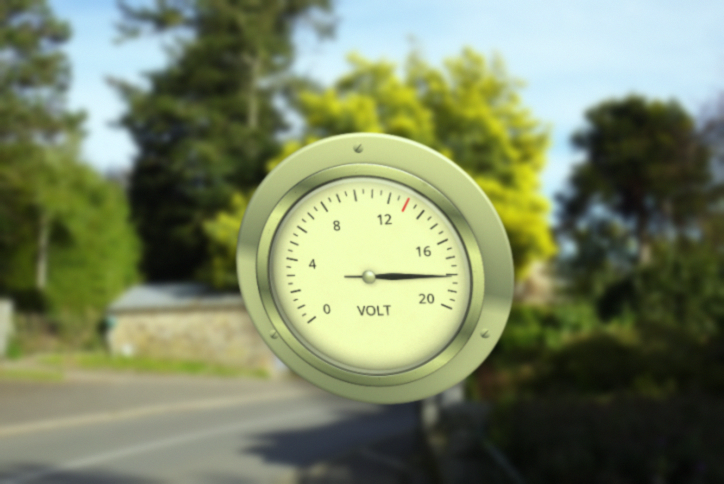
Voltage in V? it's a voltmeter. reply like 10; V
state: 18; V
